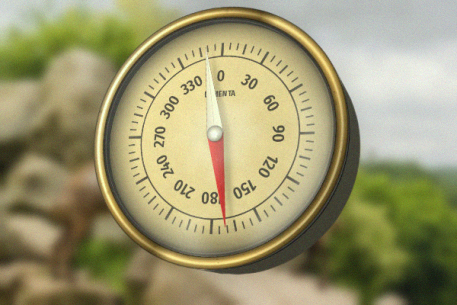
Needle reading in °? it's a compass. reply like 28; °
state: 170; °
